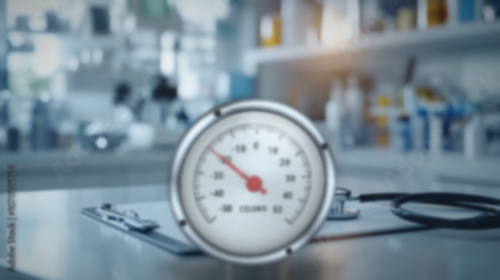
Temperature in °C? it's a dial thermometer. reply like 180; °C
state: -20; °C
